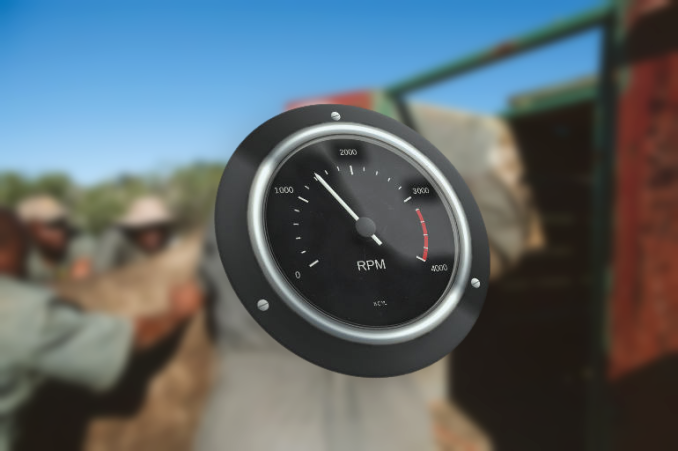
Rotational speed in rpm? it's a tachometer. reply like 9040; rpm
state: 1400; rpm
